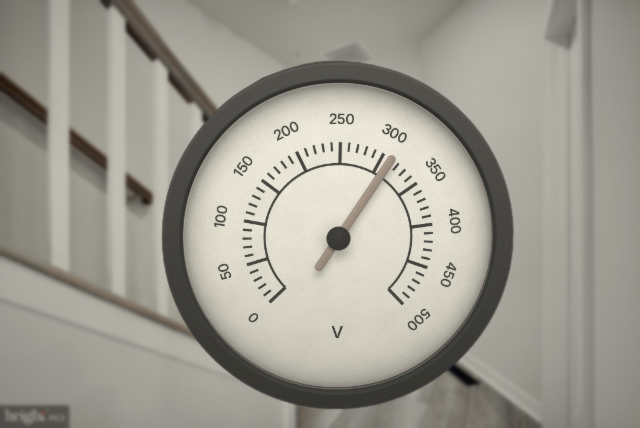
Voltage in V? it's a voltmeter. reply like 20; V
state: 310; V
